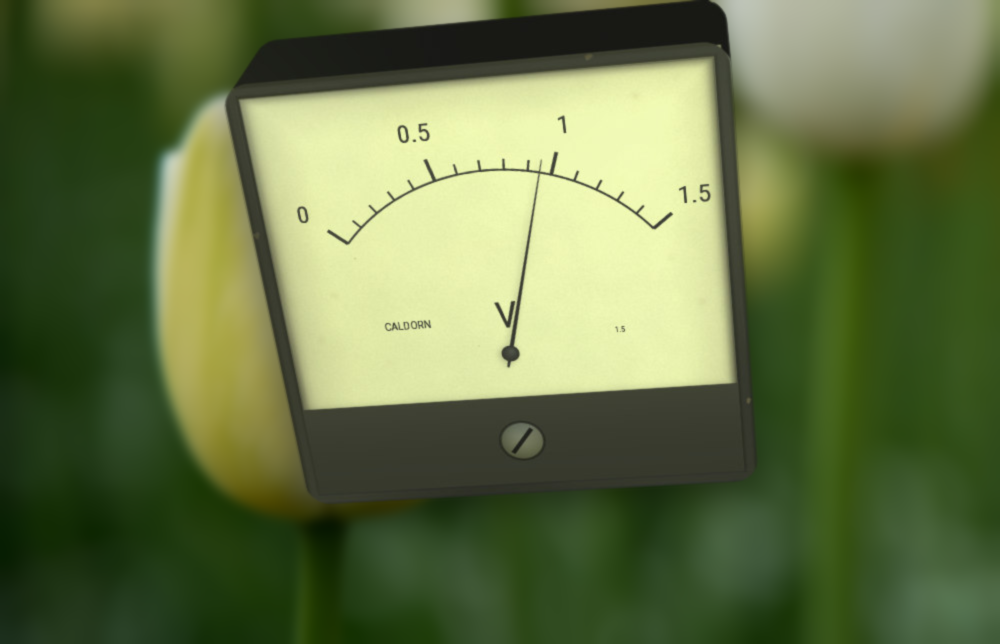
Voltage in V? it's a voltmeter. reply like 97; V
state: 0.95; V
